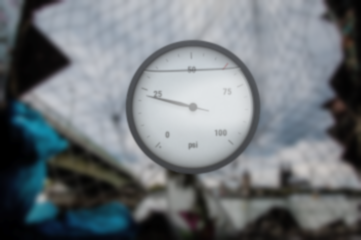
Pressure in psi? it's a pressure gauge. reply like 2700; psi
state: 22.5; psi
